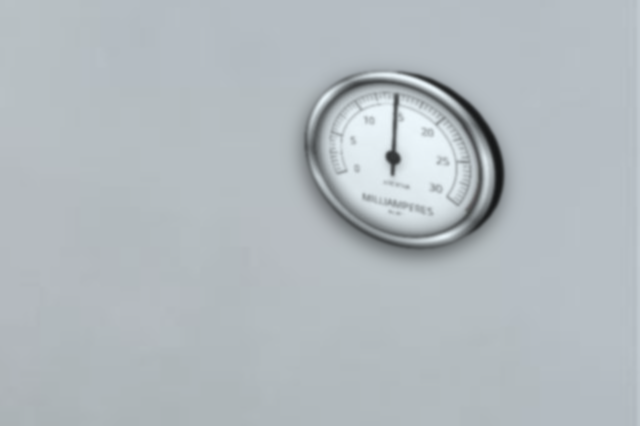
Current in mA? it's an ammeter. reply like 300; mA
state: 15; mA
